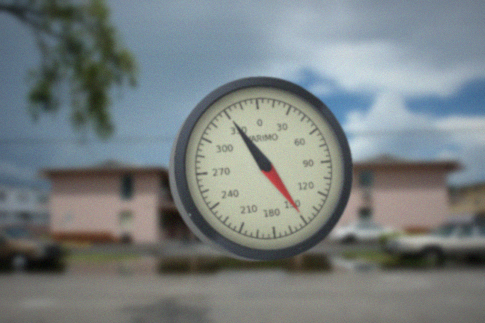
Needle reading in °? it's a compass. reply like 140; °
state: 150; °
